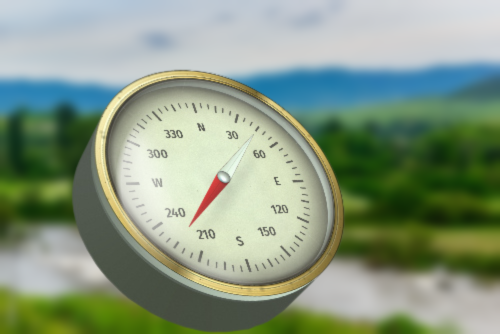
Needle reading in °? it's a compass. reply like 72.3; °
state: 225; °
